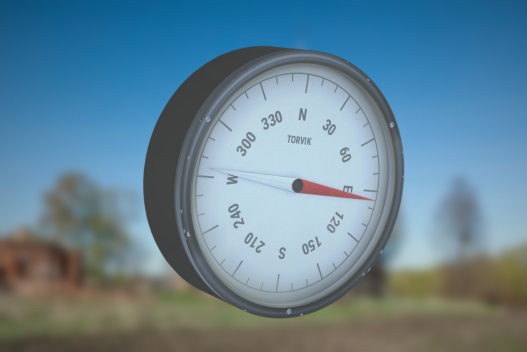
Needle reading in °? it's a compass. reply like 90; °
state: 95; °
